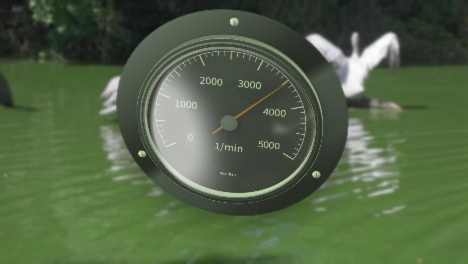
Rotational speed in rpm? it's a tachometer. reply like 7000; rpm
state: 3500; rpm
